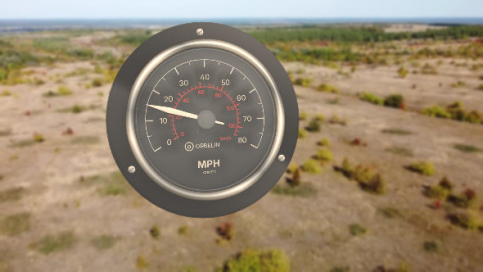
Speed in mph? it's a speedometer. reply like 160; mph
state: 15; mph
